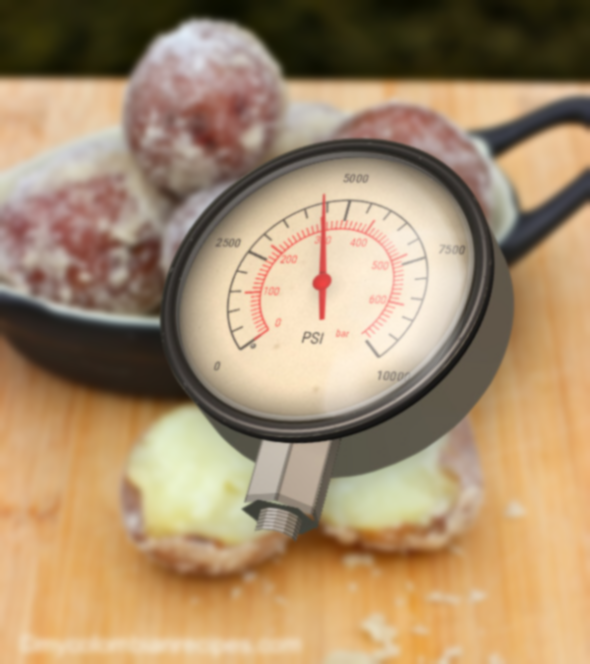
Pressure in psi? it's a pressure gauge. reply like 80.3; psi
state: 4500; psi
